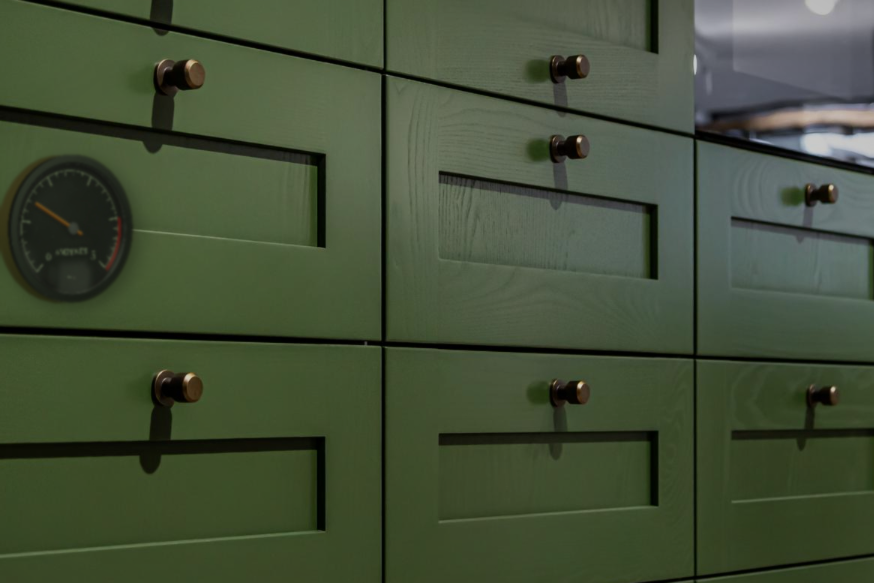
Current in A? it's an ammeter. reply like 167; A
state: 1.4; A
